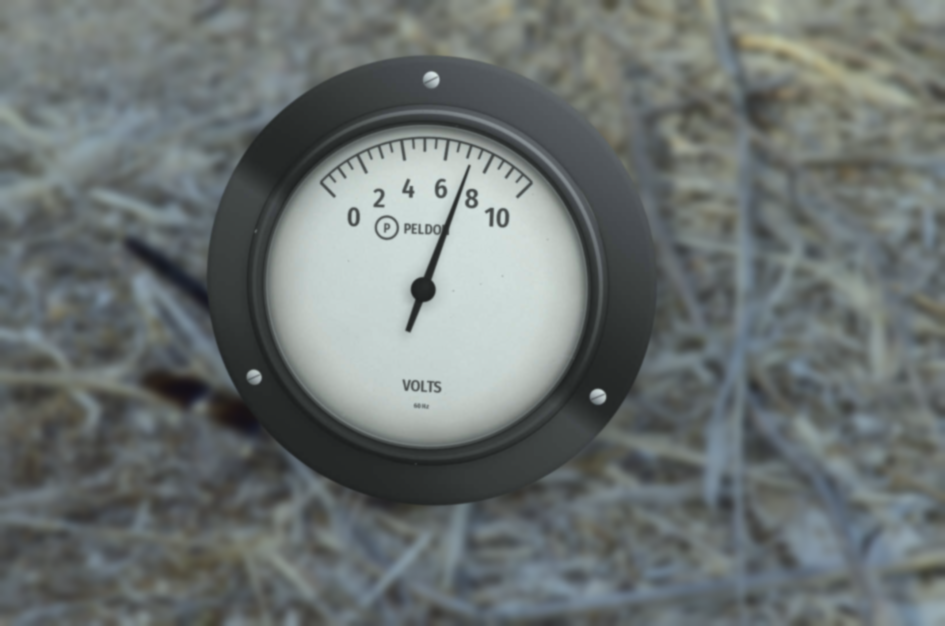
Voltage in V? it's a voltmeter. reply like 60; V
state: 7.25; V
